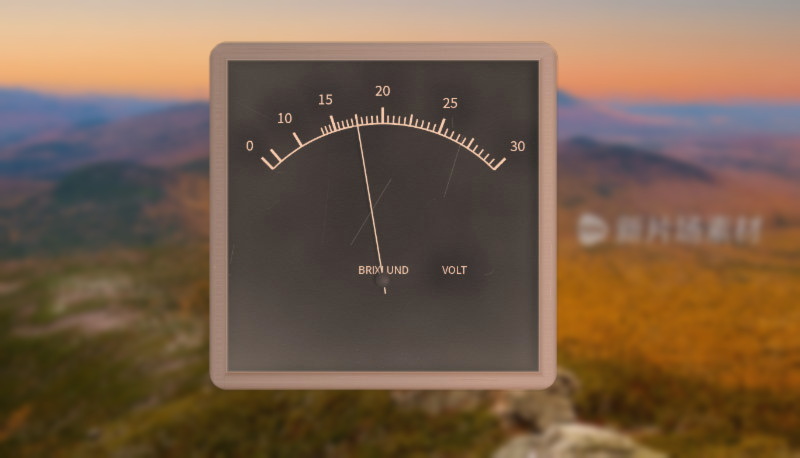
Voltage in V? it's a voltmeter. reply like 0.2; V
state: 17.5; V
